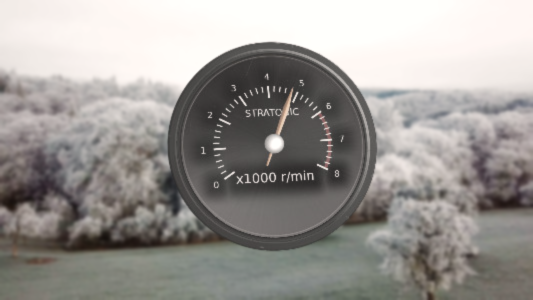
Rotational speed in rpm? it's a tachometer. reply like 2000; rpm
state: 4800; rpm
